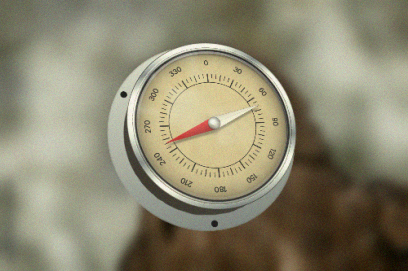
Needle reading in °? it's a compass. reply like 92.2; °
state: 250; °
